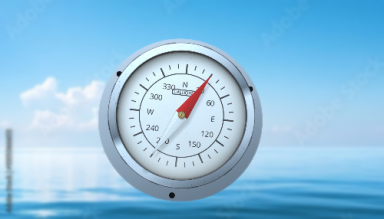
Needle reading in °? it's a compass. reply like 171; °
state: 30; °
